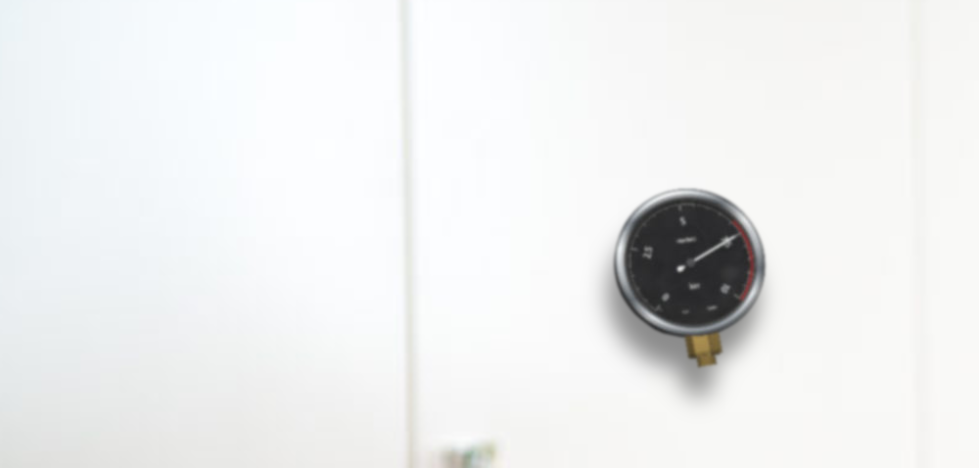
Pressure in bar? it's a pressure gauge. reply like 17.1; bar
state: 7.5; bar
